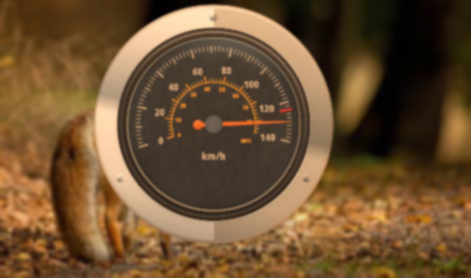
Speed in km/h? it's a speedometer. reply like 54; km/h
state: 130; km/h
